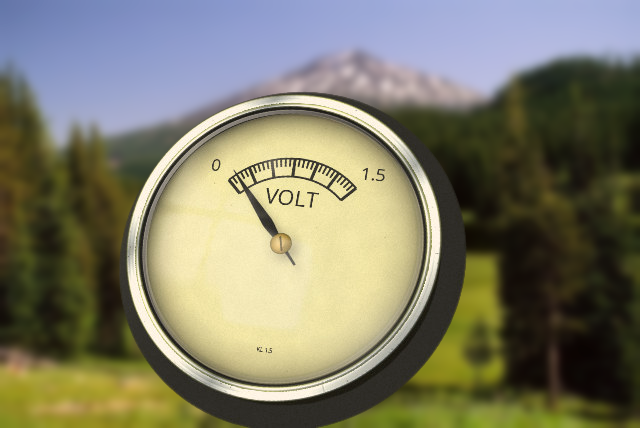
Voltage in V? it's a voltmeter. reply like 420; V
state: 0.1; V
